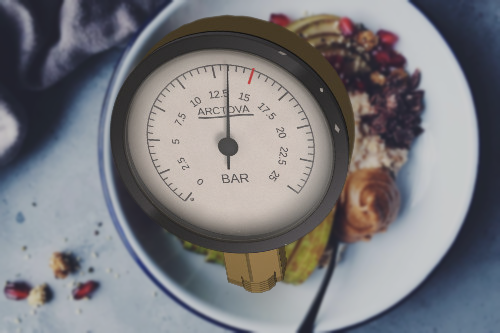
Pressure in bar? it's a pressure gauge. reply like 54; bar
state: 13.5; bar
